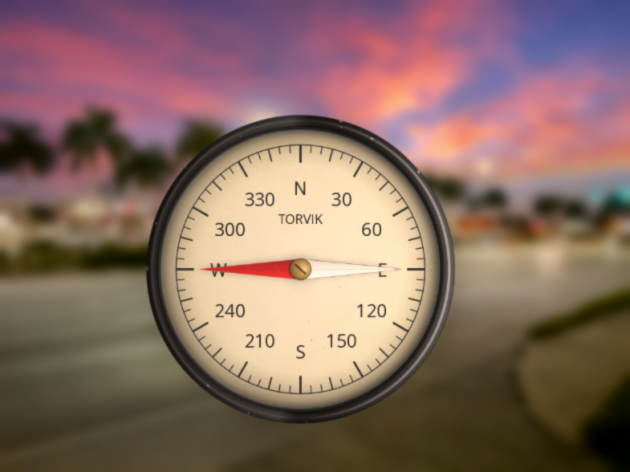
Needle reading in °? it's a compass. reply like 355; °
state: 270; °
